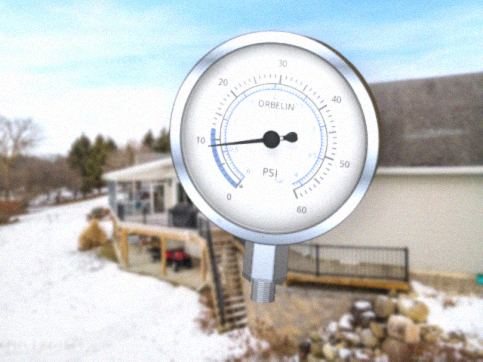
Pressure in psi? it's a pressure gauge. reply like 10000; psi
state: 9; psi
